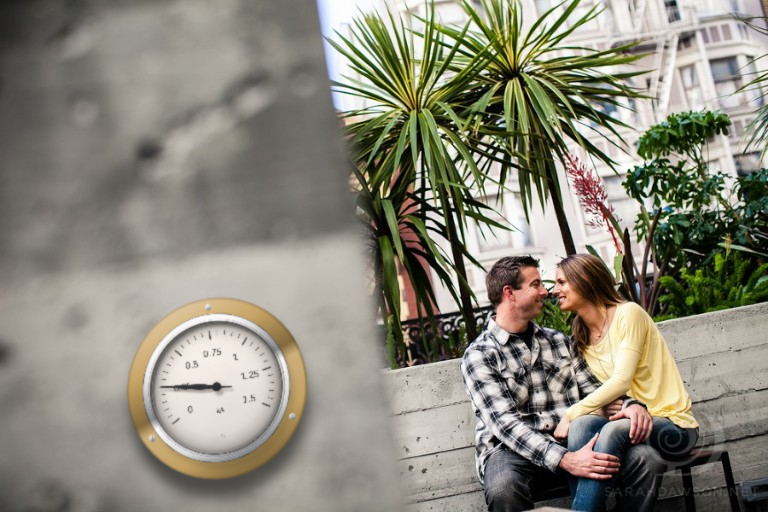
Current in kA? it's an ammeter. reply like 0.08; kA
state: 0.25; kA
